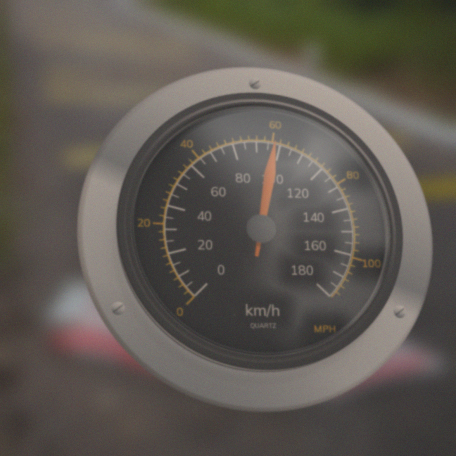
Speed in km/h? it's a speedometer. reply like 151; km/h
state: 97.5; km/h
